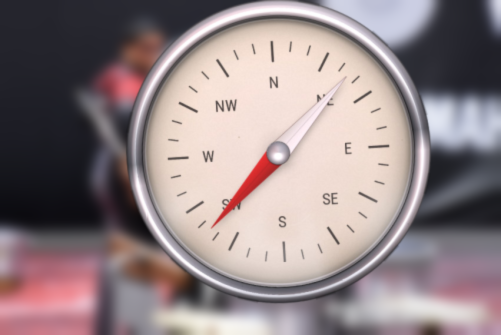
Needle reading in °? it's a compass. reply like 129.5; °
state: 225; °
